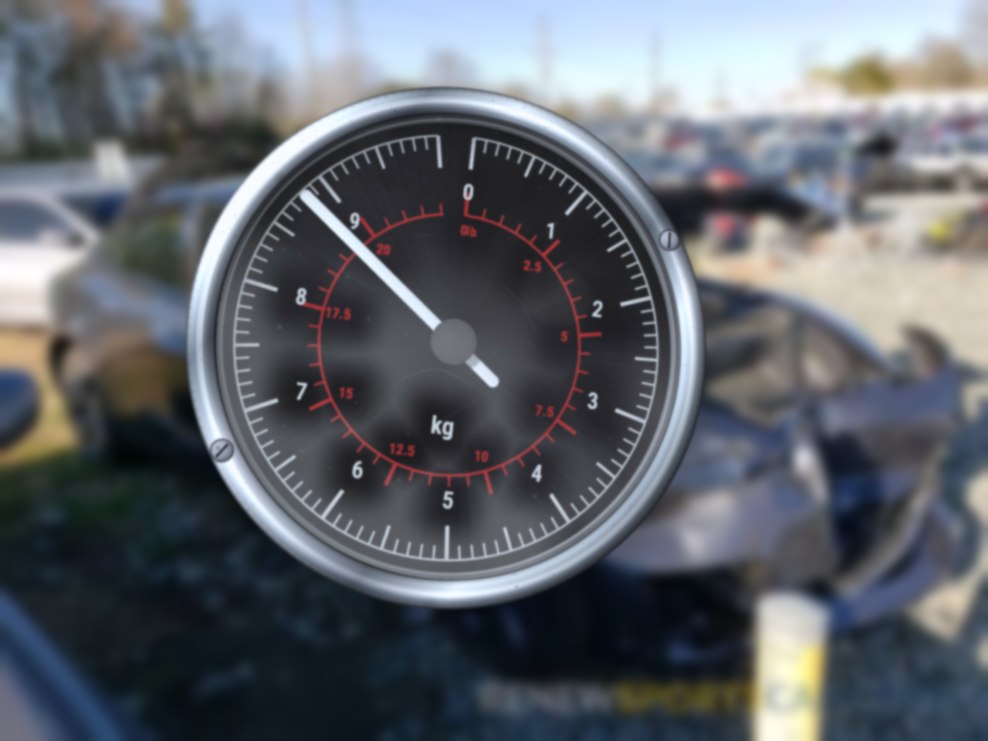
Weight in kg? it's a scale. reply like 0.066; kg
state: 8.8; kg
